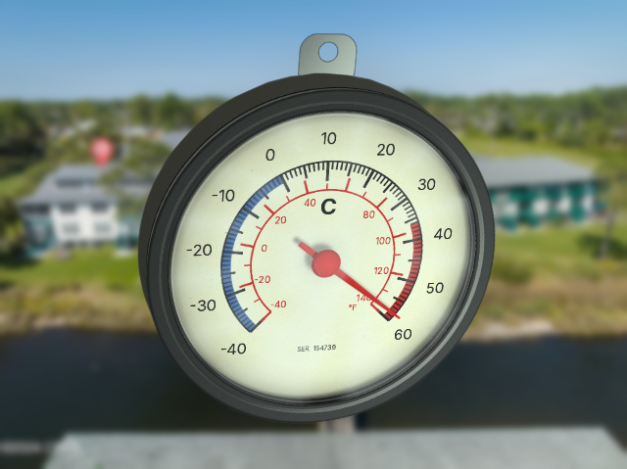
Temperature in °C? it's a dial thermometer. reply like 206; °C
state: 58; °C
